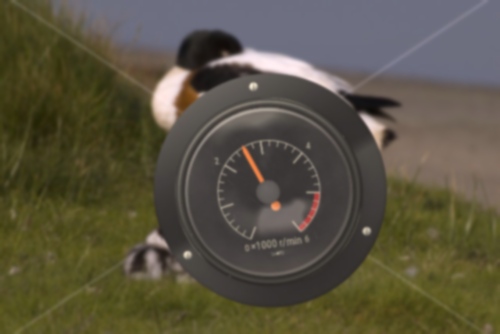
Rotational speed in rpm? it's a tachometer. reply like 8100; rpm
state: 2600; rpm
